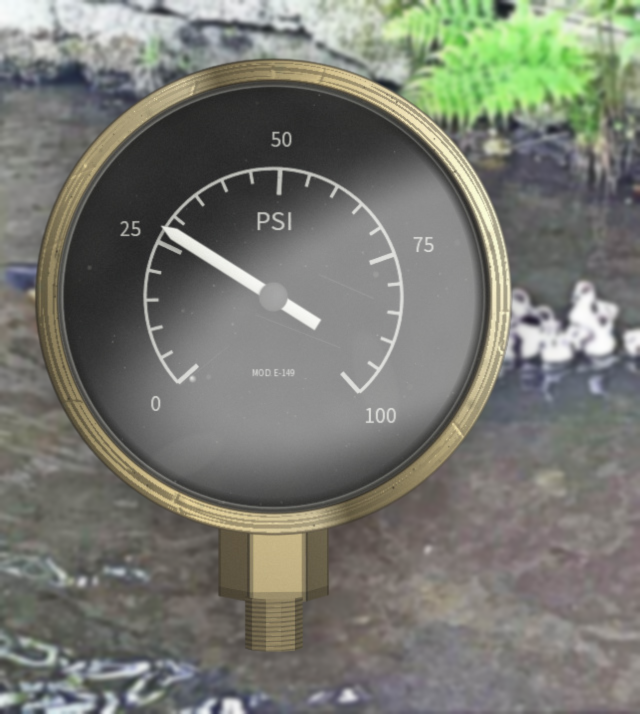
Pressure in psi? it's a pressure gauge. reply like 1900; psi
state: 27.5; psi
